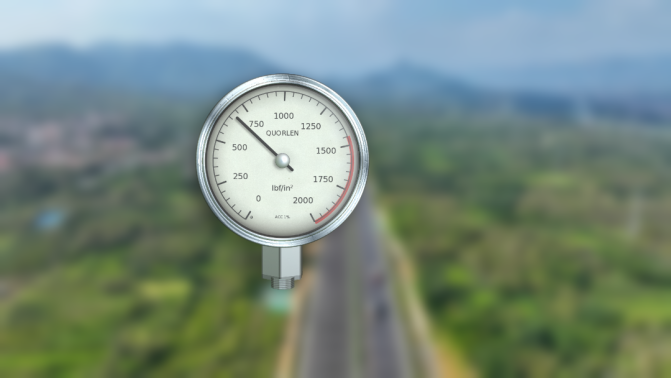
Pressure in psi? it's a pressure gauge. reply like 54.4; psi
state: 675; psi
